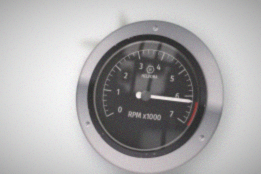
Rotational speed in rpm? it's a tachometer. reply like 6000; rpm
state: 6200; rpm
